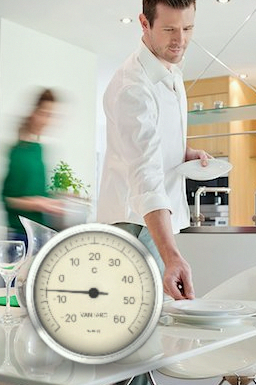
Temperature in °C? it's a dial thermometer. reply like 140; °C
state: -6; °C
